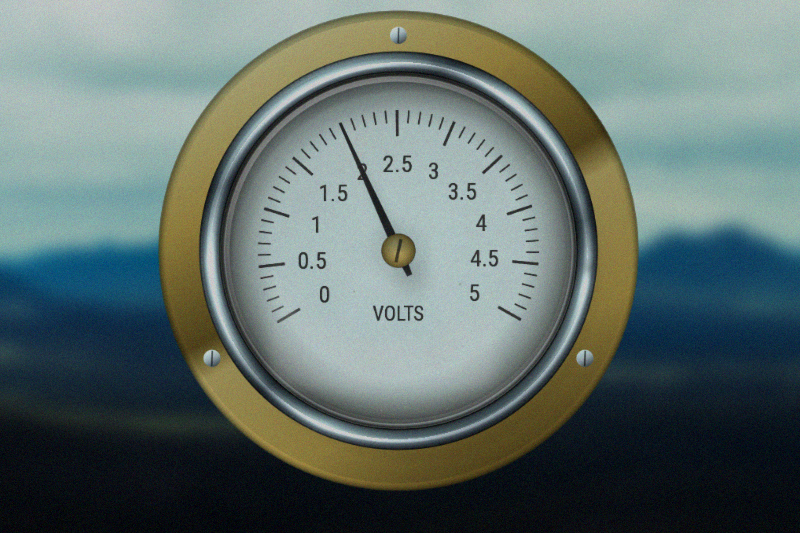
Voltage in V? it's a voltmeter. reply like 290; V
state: 2; V
